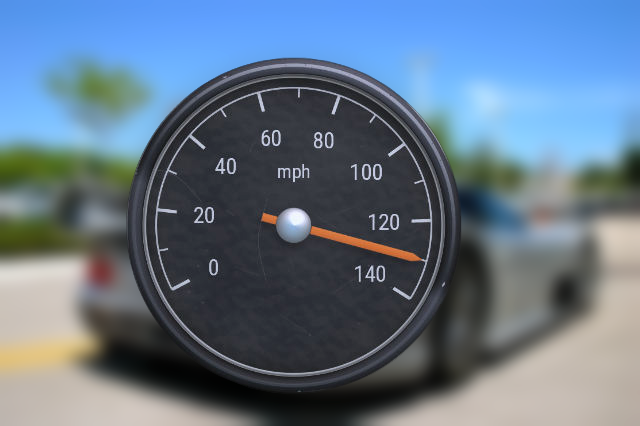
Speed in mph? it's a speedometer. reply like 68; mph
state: 130; mph
